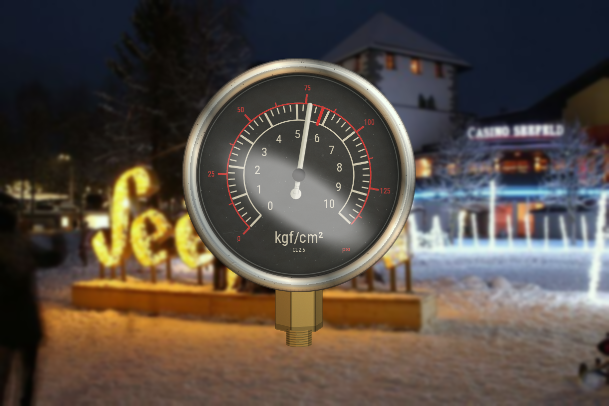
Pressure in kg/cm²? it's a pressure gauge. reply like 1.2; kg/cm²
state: 5.4; kg/cm²
